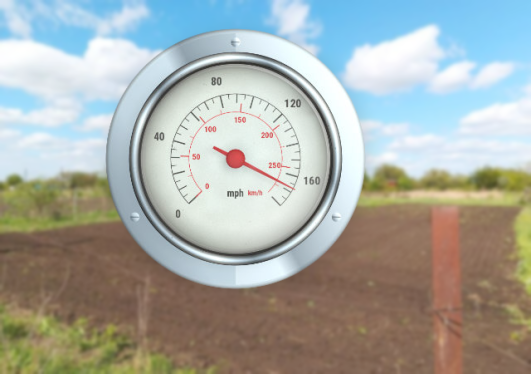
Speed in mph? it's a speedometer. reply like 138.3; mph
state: 167.5; mph
